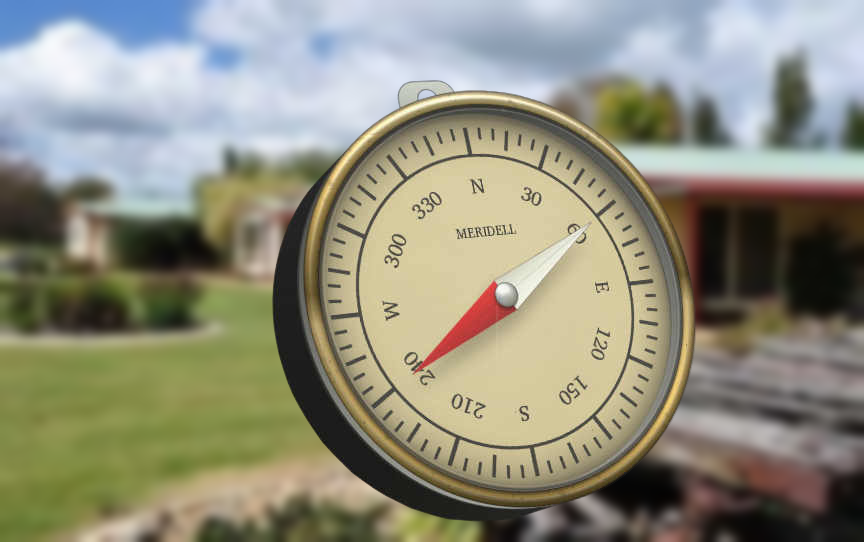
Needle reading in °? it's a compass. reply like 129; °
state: 240; °
